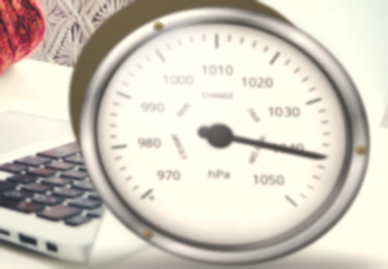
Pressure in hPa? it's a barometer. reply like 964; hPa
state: 1040; hPa
